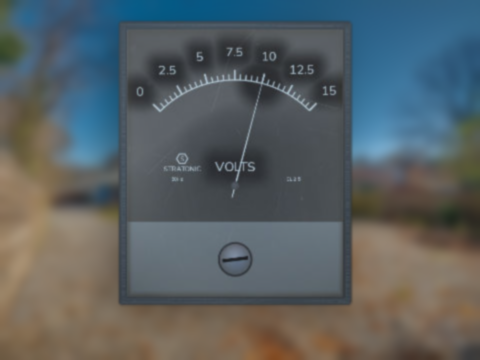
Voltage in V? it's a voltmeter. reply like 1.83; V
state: 10; V
